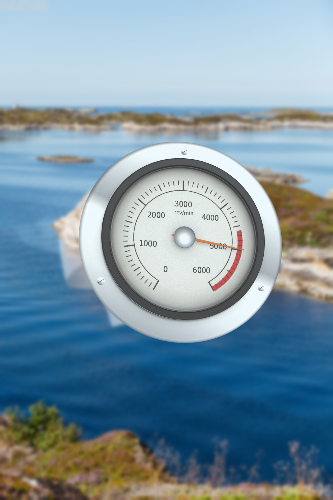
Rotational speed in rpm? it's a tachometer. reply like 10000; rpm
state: 5000; rpm
